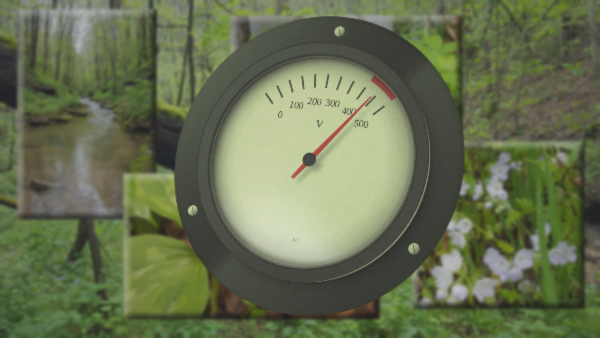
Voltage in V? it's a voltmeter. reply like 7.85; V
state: 450; V
